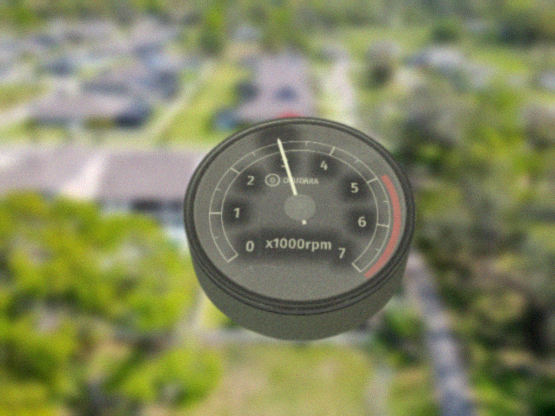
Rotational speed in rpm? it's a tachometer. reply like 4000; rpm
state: 3000; rpm
